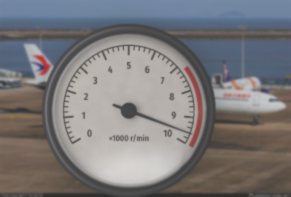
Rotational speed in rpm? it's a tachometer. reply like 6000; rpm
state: 9600; rpm
